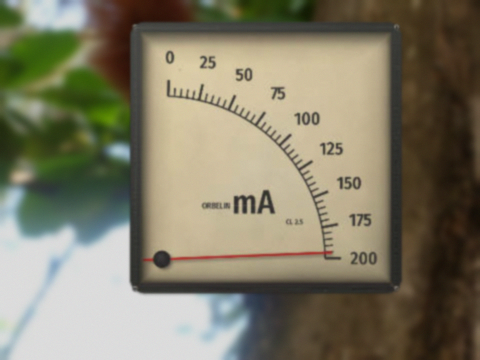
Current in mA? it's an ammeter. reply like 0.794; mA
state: 195; mA
